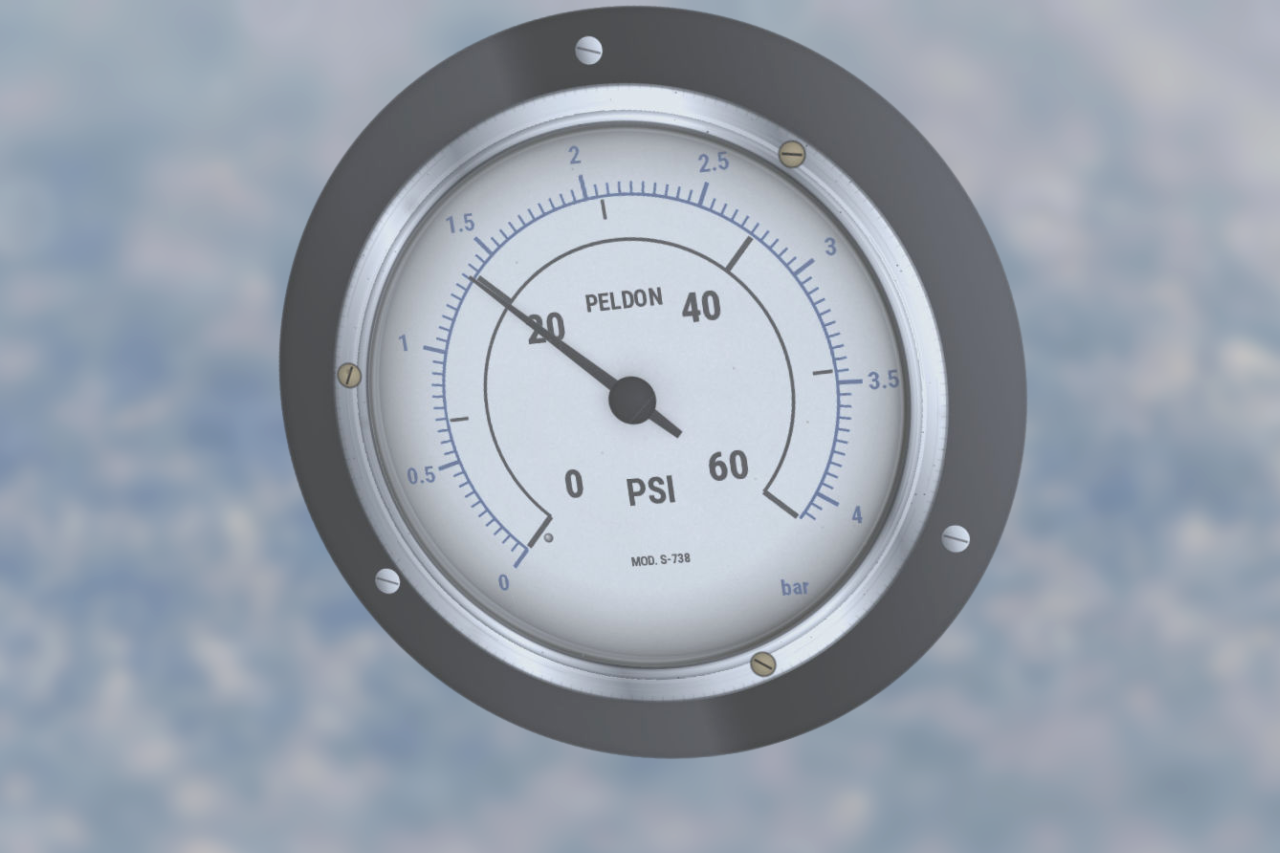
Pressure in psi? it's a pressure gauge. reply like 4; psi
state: 20; psi
